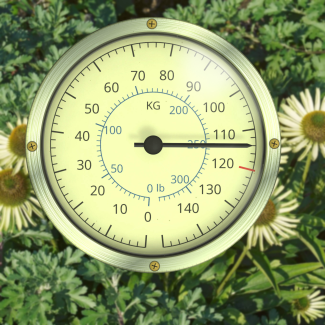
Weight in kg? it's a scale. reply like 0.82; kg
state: 114; kg
